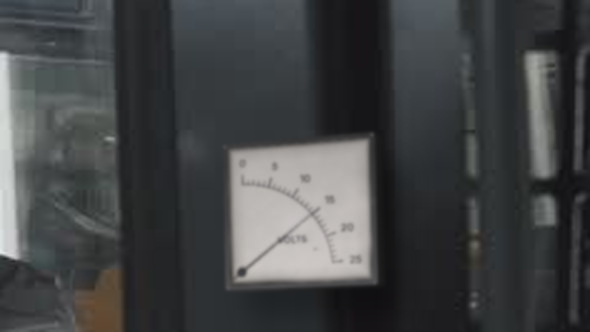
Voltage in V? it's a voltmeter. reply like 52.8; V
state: 15; V
